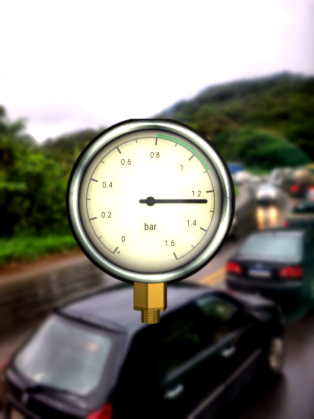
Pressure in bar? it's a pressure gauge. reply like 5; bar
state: 1.25; bar
